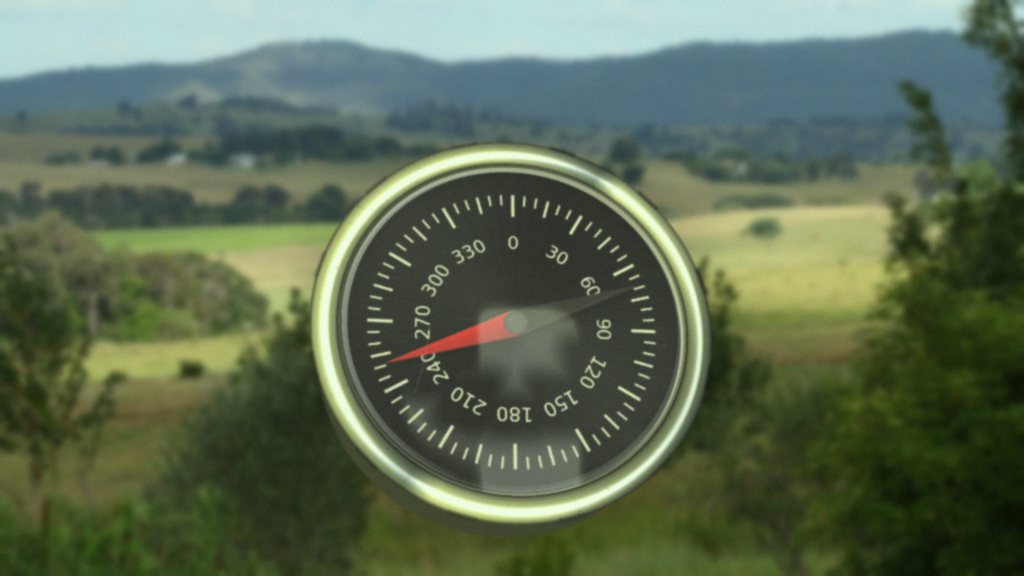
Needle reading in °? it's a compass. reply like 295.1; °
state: 250; °
